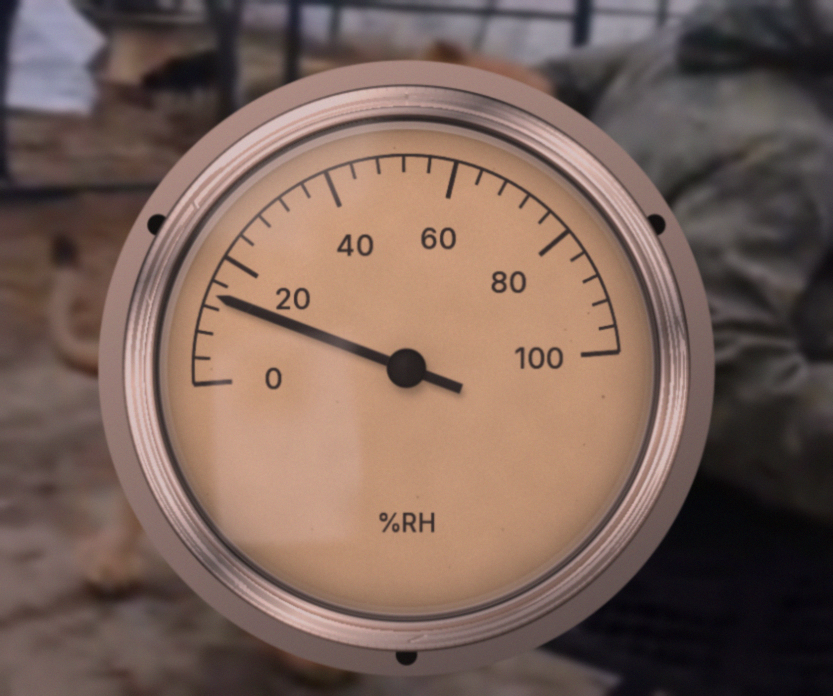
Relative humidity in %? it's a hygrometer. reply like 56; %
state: 14; %
